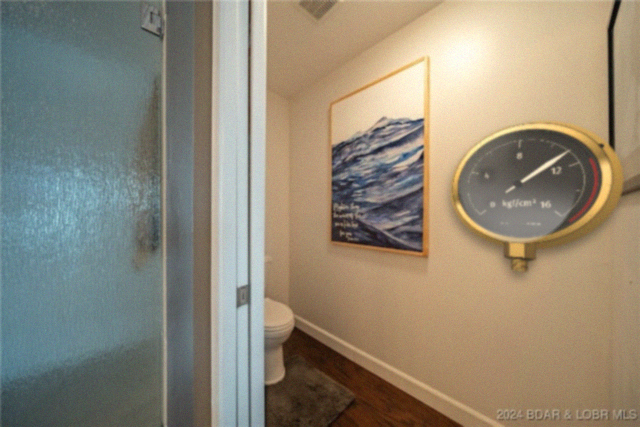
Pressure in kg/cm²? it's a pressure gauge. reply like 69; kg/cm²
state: 11; kg/cm²
